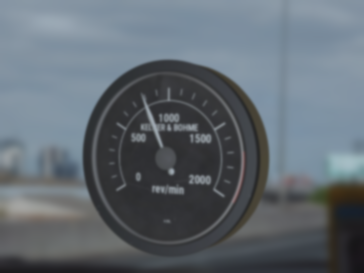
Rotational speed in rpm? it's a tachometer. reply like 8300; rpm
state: 800; rpm
